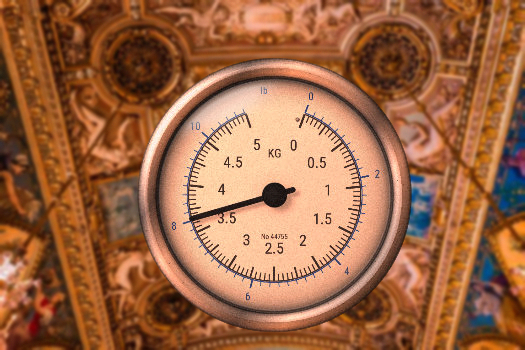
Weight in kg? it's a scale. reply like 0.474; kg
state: 3.65; kg
